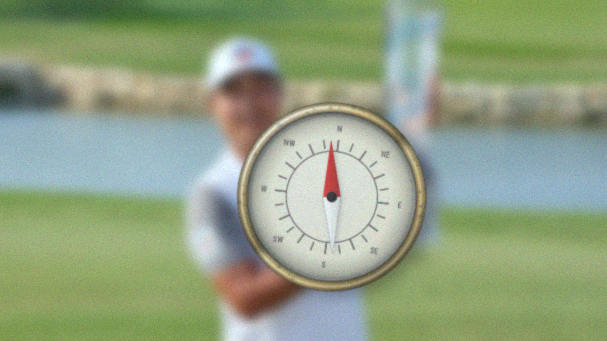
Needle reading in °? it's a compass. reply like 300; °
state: 352.5; °
